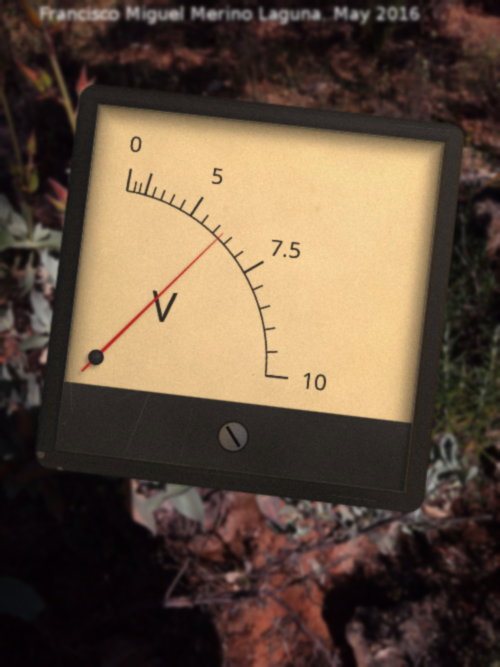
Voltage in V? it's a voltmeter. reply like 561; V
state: 6.25; V
